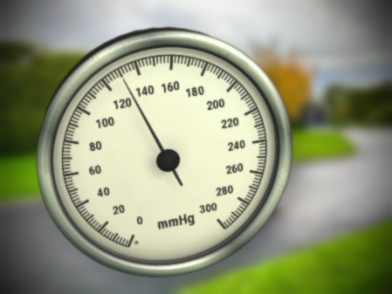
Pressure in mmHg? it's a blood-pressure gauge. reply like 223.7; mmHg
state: 130; mmHg
